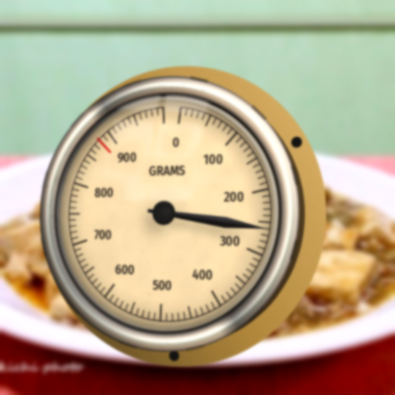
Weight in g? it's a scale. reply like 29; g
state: 260; g
